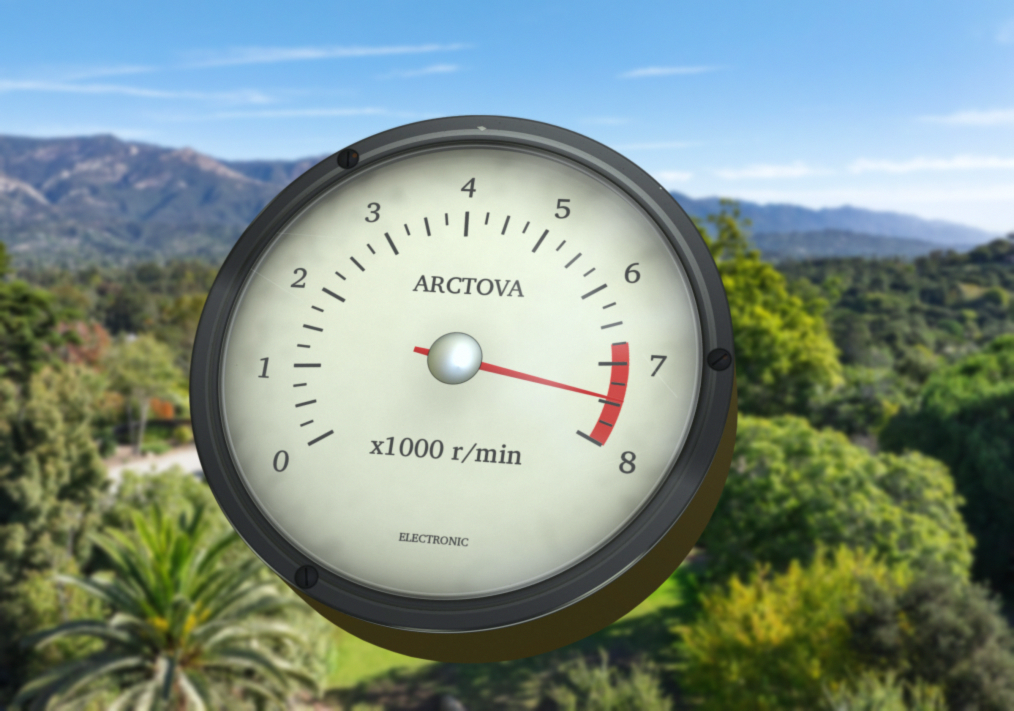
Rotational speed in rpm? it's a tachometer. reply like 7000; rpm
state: 7500; rpm
